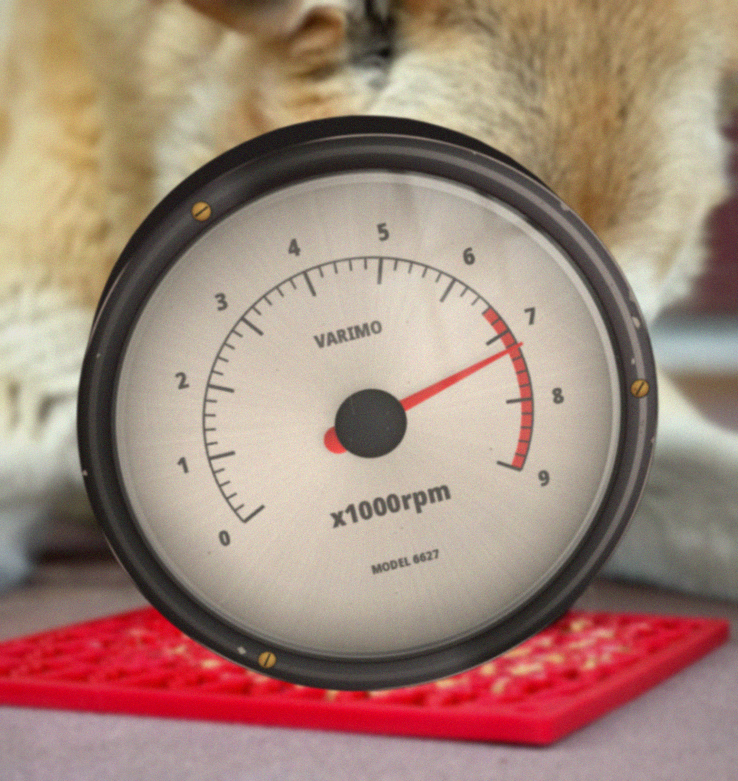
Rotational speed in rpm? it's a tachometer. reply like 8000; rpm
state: 7200; rpm
